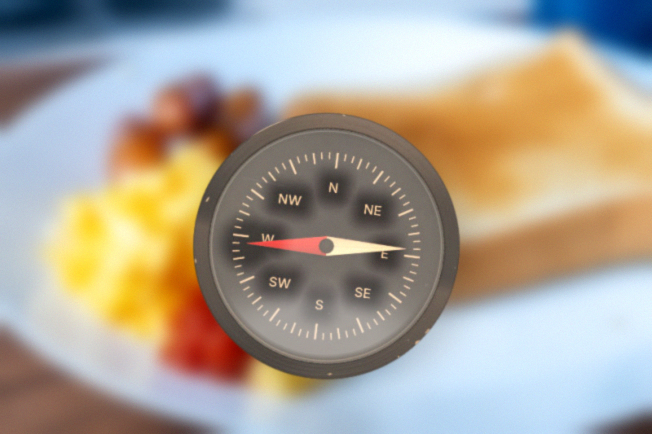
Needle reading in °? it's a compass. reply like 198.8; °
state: 265; °
